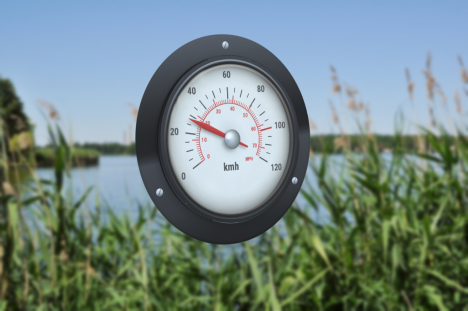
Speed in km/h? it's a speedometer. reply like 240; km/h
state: 27.5; km/h
